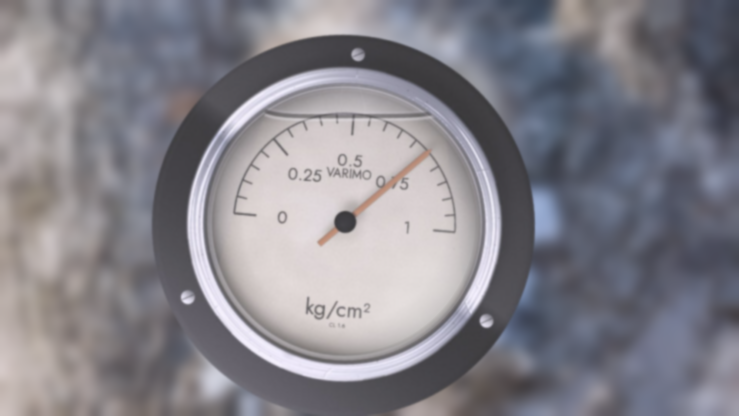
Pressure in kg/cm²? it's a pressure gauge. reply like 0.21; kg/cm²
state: 0.75; kg/cm²
